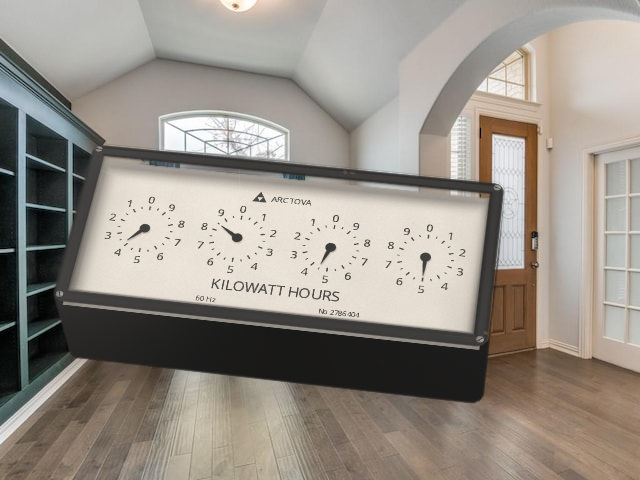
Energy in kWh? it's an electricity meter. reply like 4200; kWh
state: 3845; kWh
